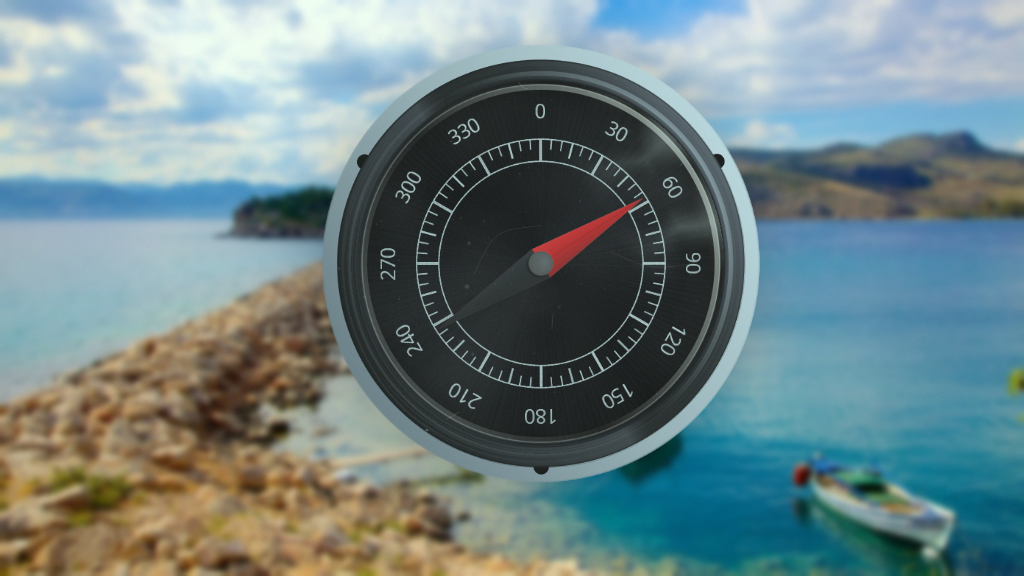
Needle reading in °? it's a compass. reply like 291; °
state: 57.5; °
